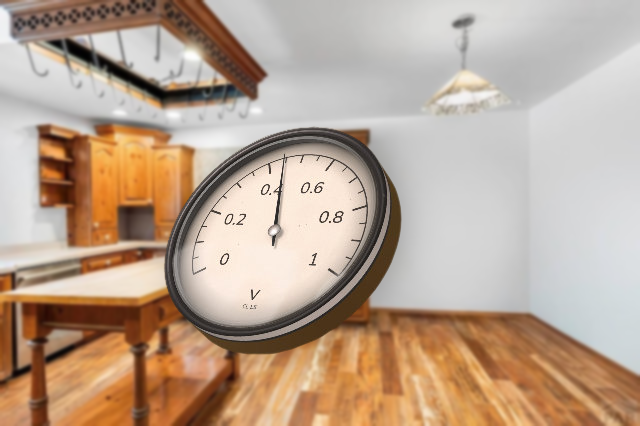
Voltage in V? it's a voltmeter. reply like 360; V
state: 0.45; V
